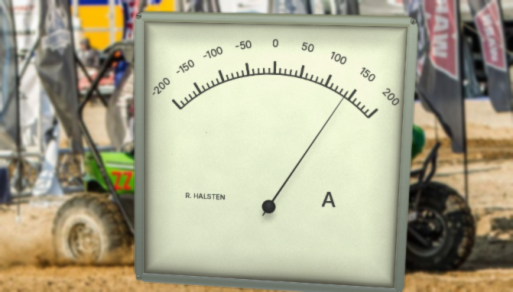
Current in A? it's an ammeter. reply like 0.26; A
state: 140; A
